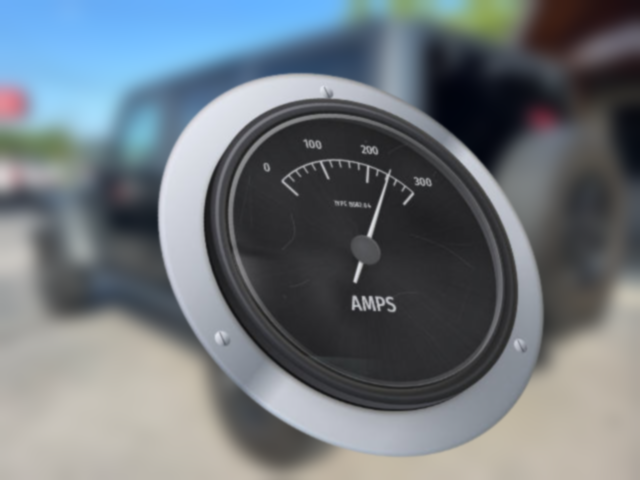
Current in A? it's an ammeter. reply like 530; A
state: 240; A
